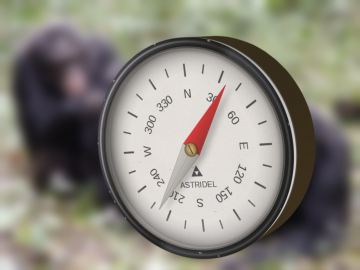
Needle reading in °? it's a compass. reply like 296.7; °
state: 37.5; °
